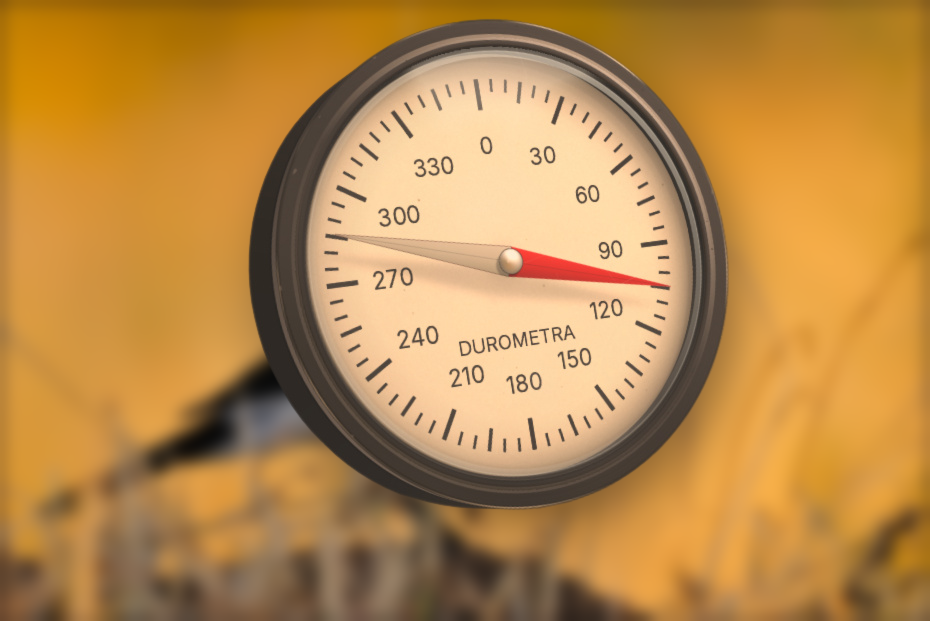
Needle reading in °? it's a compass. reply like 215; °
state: 105; °
